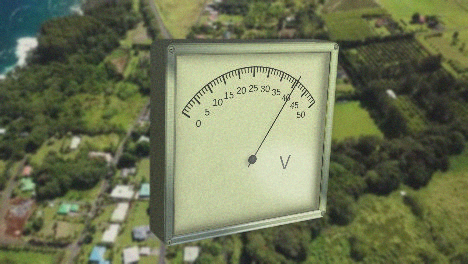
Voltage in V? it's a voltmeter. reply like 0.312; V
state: 40; V
